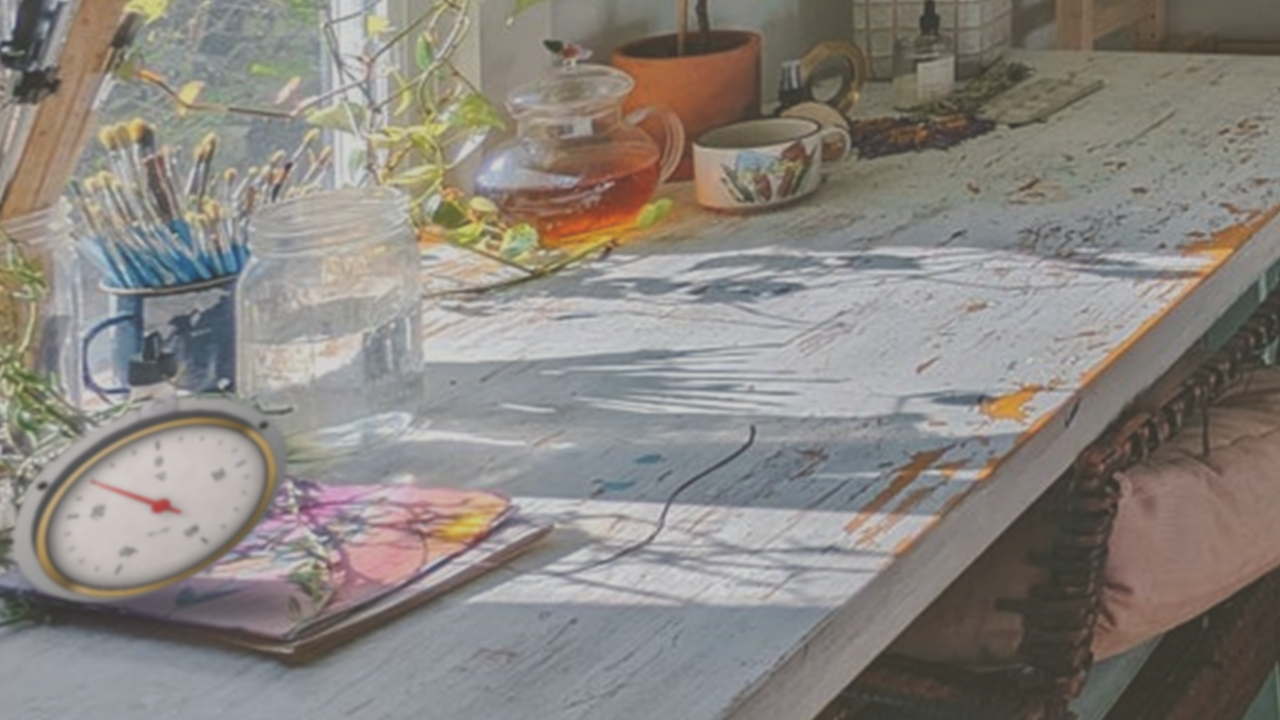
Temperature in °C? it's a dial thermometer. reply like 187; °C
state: -12; °C
